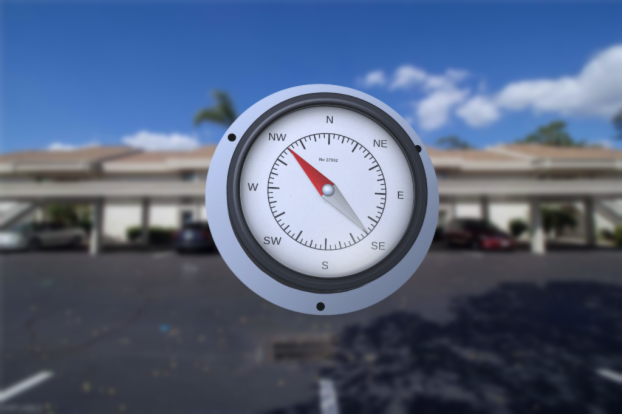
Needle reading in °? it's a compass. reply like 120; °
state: 315; °
